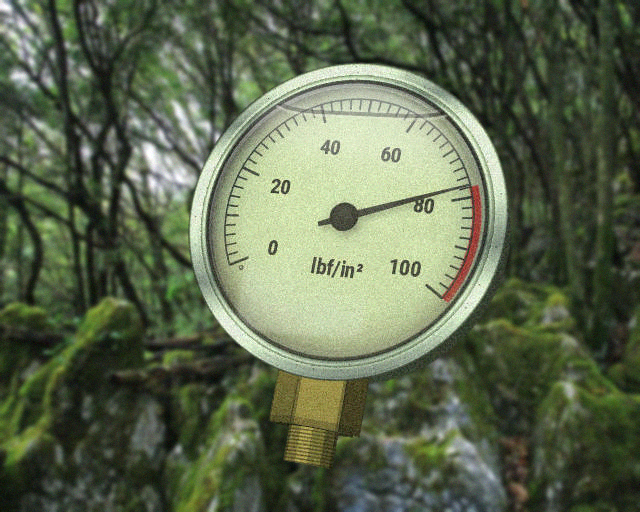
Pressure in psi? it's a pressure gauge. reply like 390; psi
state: 78; psi
